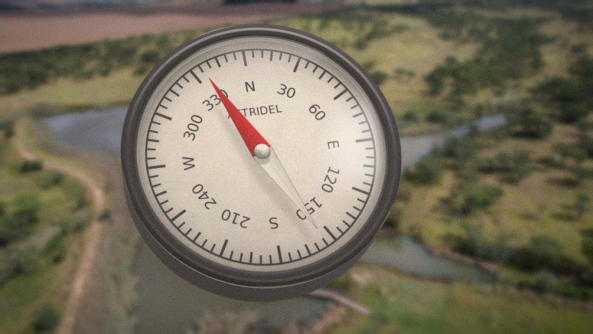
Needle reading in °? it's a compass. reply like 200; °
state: 335; °
